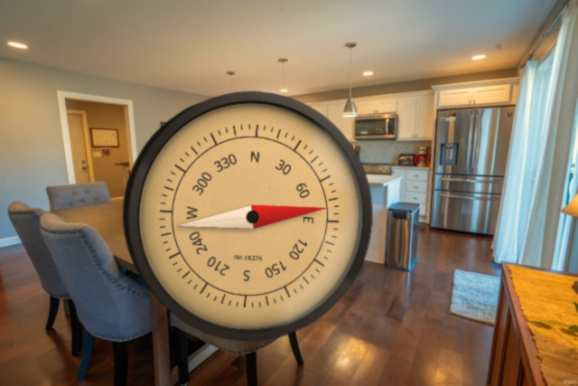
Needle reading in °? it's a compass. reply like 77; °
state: 80; °
